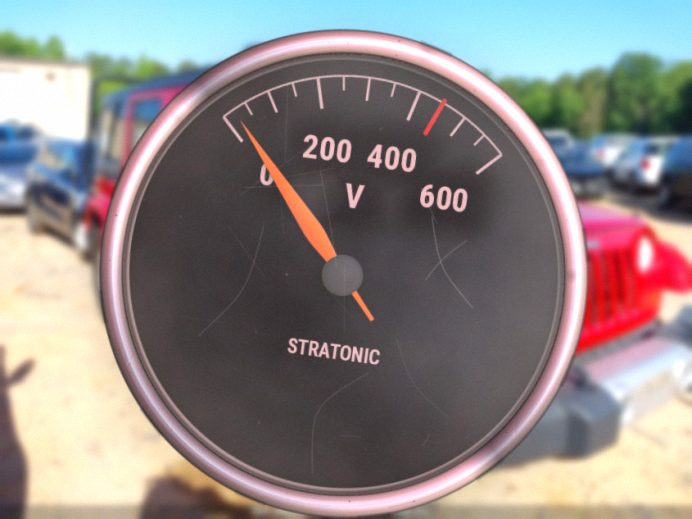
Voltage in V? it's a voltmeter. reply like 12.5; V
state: 25; V
